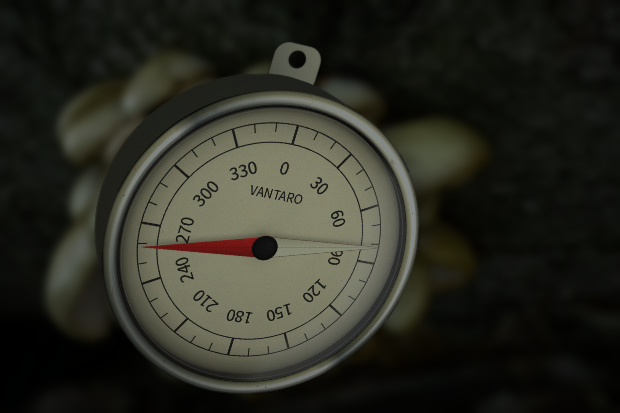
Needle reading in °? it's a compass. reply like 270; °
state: 260; °
